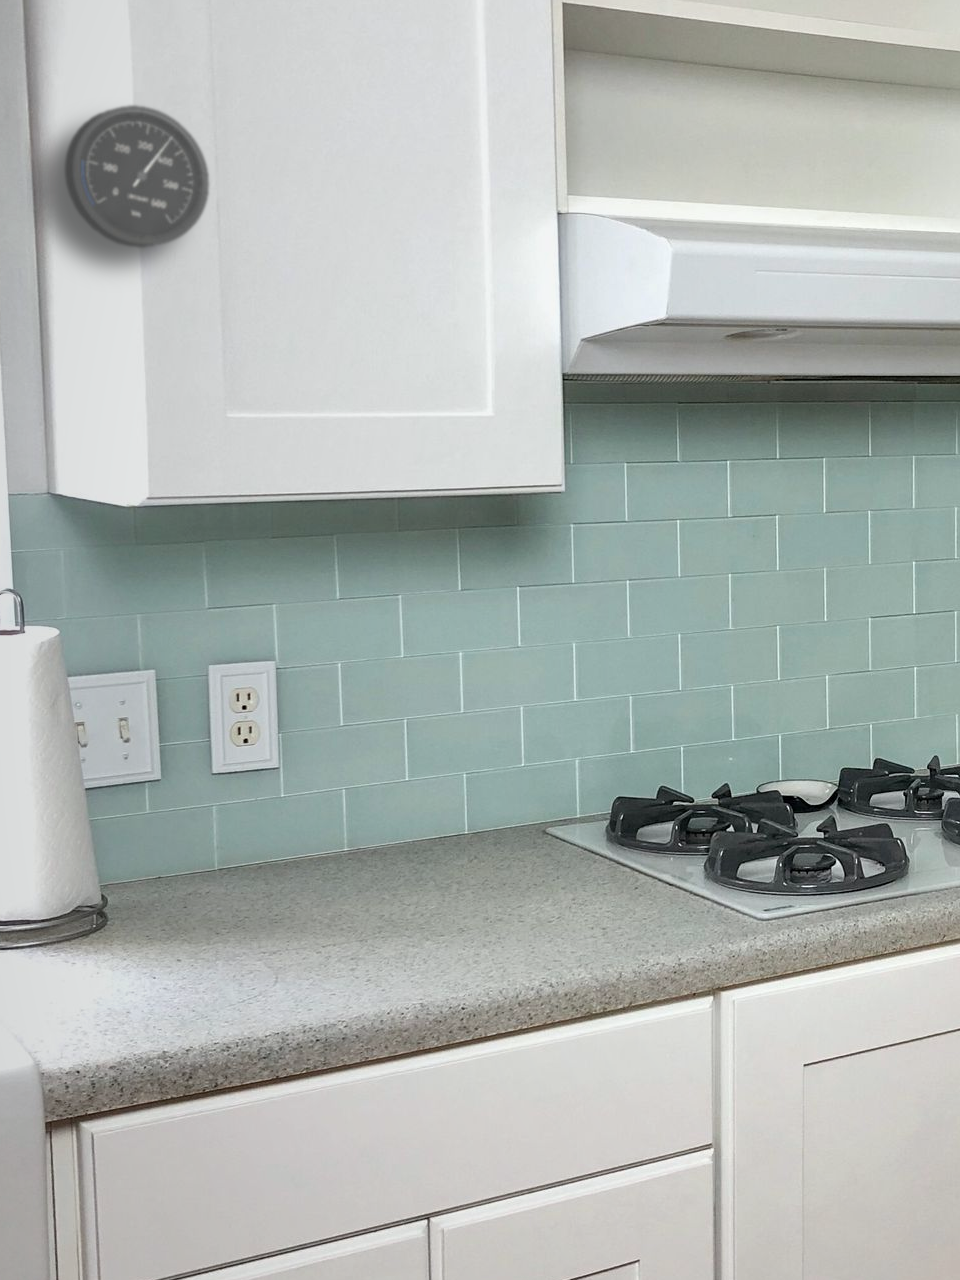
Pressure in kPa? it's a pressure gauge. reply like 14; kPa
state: 360; kPa
